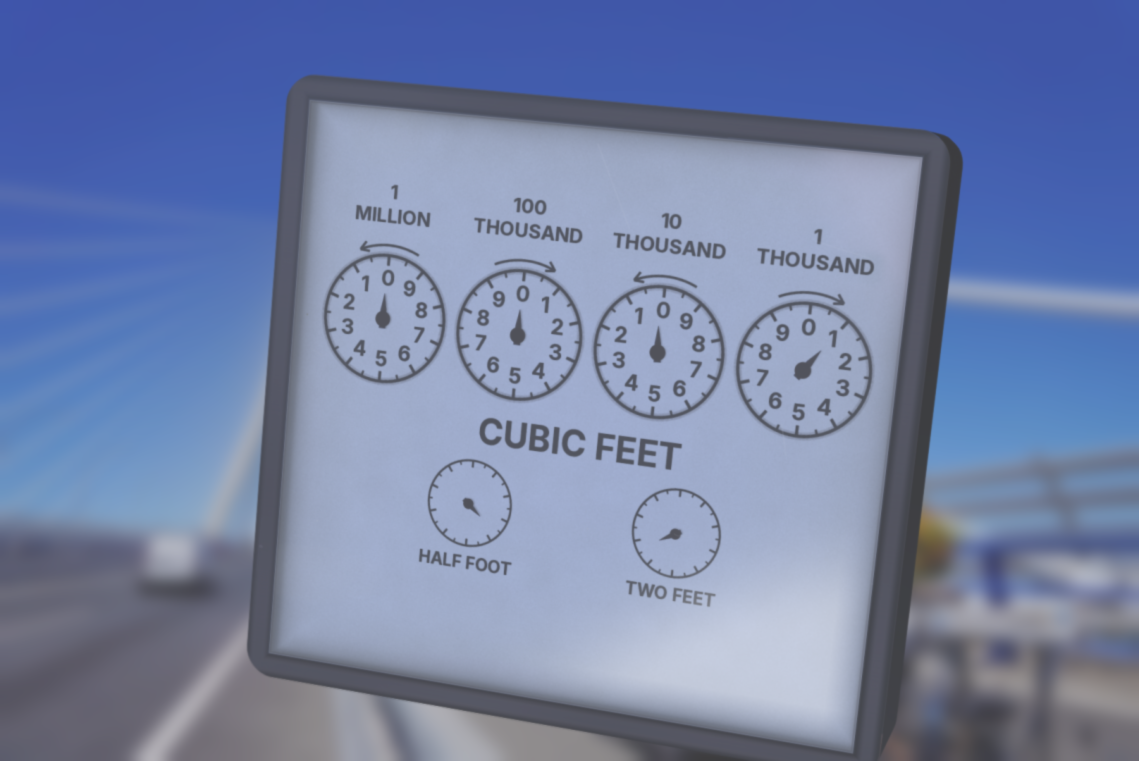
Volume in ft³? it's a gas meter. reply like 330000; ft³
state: 100; ft³
